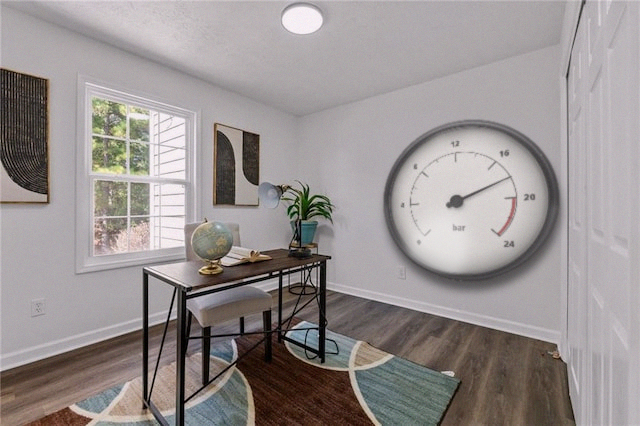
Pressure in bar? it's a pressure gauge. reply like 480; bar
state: 18; bar
